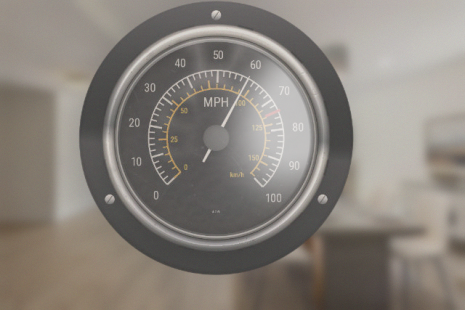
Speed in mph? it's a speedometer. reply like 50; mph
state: 60; mph
